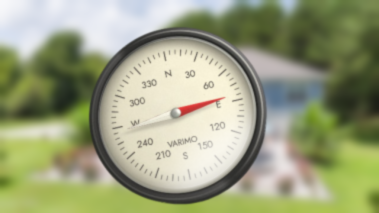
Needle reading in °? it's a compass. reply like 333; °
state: 85; °
